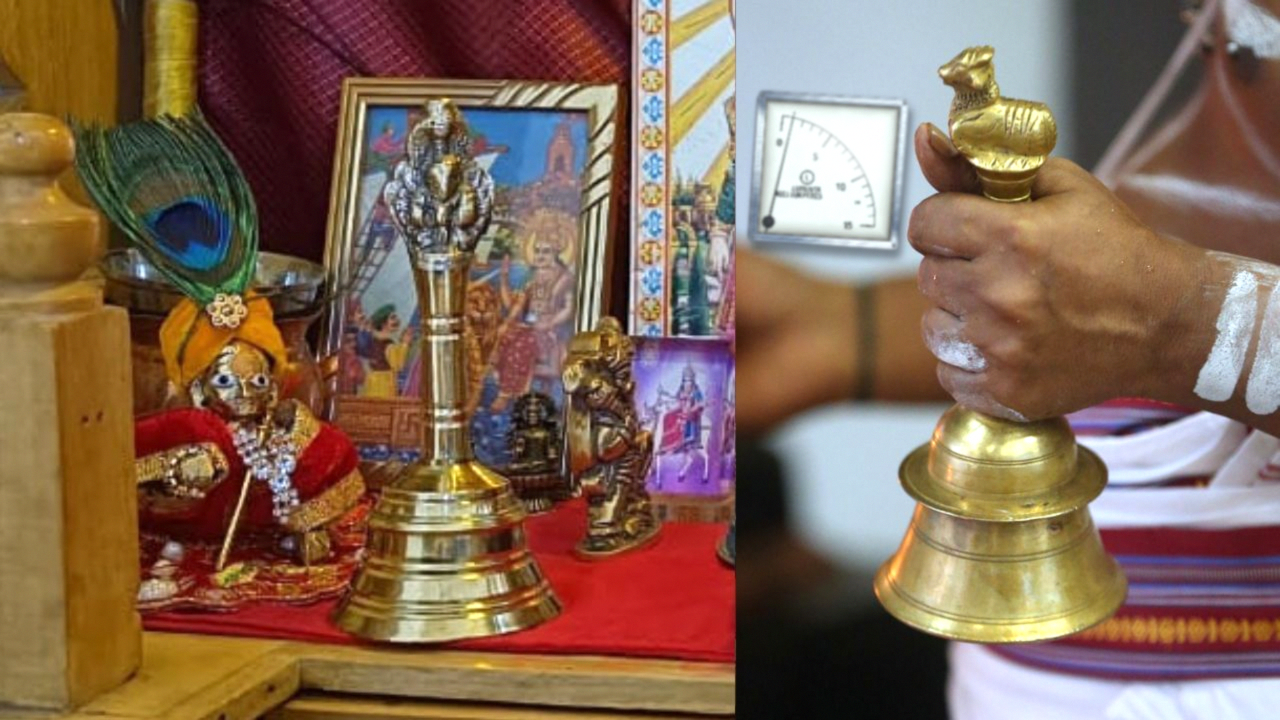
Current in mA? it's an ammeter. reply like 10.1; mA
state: 1; mA
